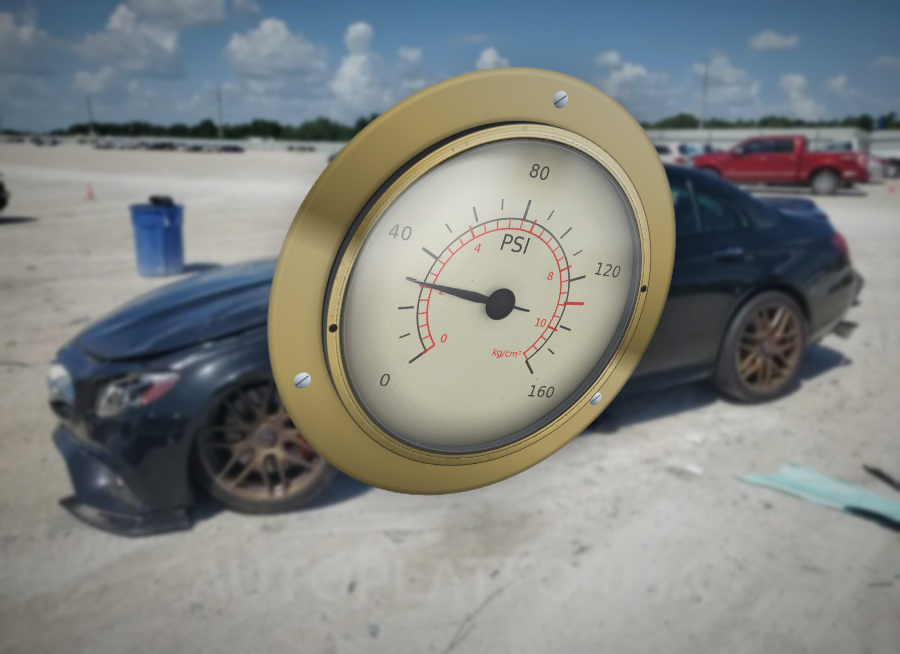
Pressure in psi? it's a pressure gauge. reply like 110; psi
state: 30; psi
